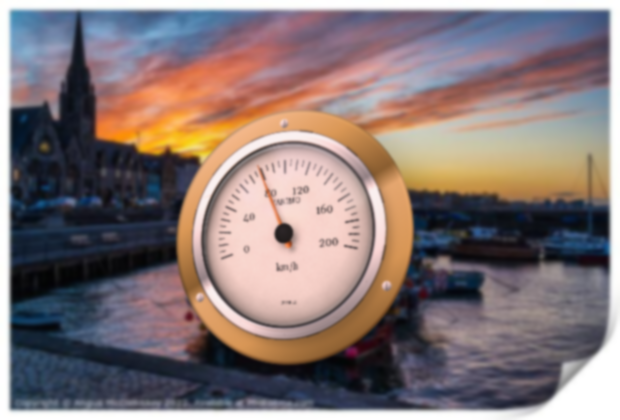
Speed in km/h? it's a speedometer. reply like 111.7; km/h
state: 80; km/h
